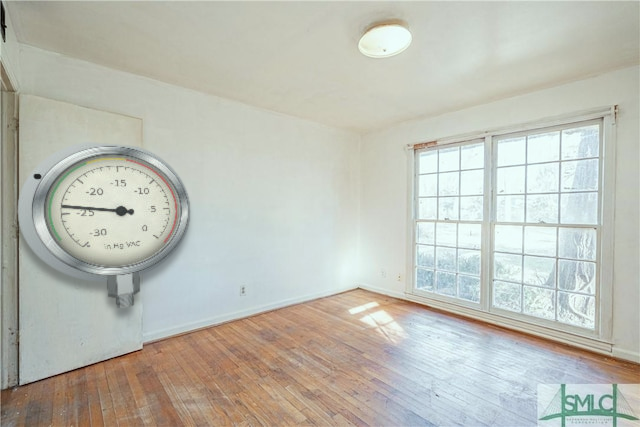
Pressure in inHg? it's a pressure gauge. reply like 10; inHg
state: -24; inHg
